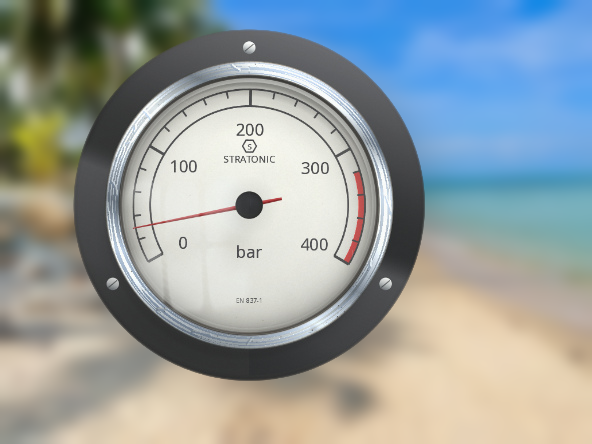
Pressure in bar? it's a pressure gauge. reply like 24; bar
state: 30; bar
